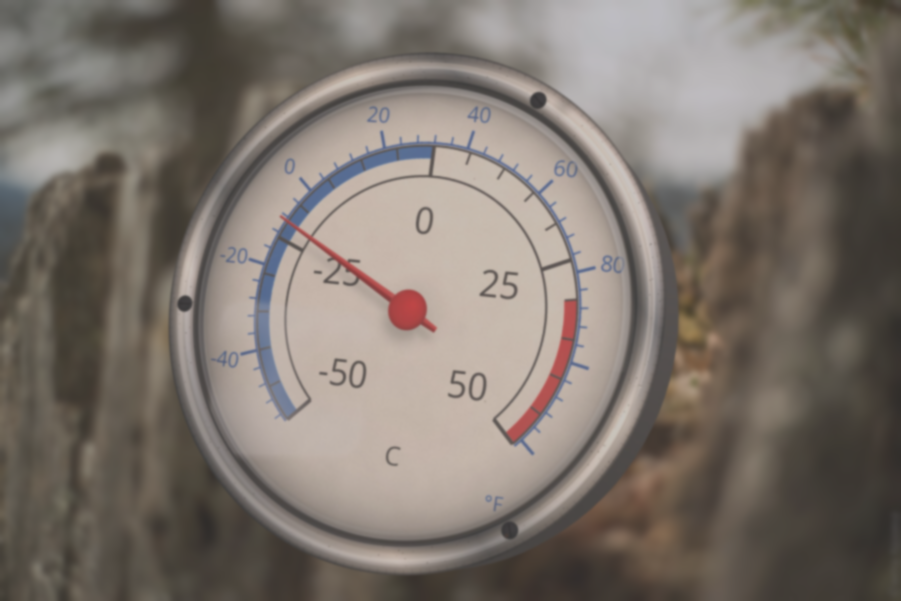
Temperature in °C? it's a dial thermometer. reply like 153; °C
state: -22.5; °C
